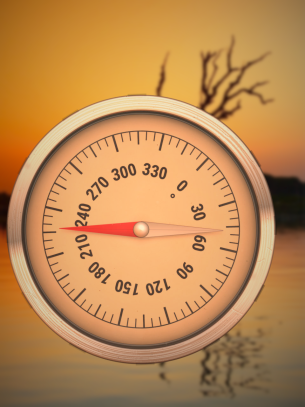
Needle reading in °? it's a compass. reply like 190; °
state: 227.5; °
